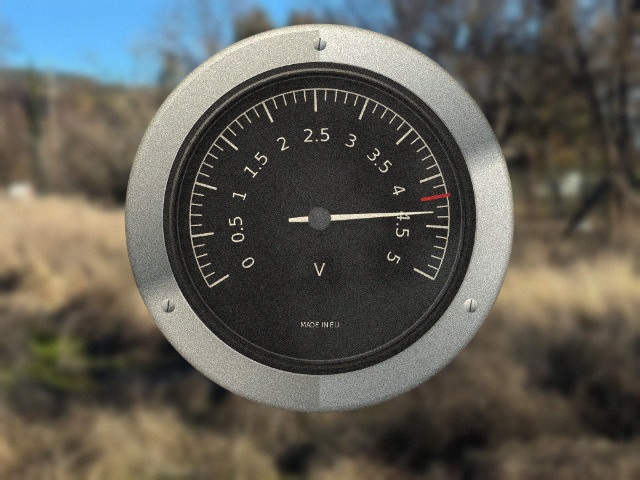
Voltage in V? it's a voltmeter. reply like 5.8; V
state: 4.35; V
